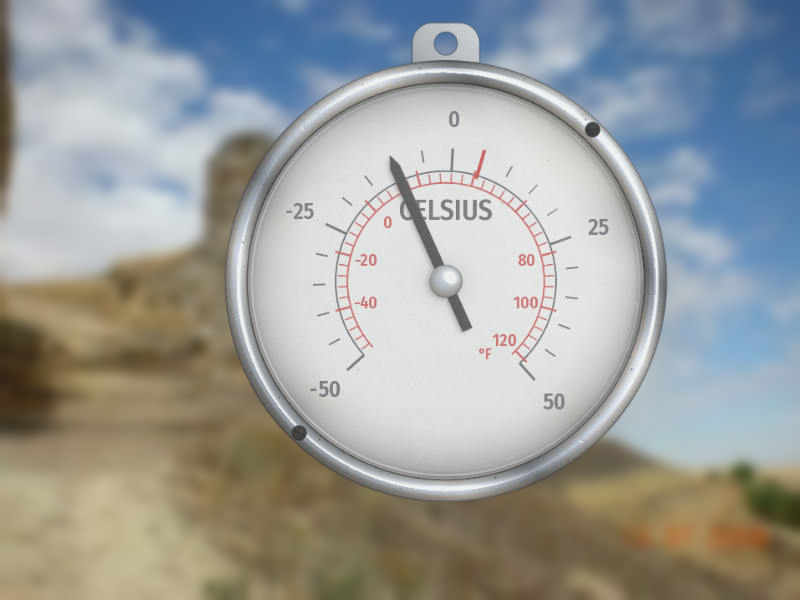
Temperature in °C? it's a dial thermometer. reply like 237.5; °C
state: -10; °C
